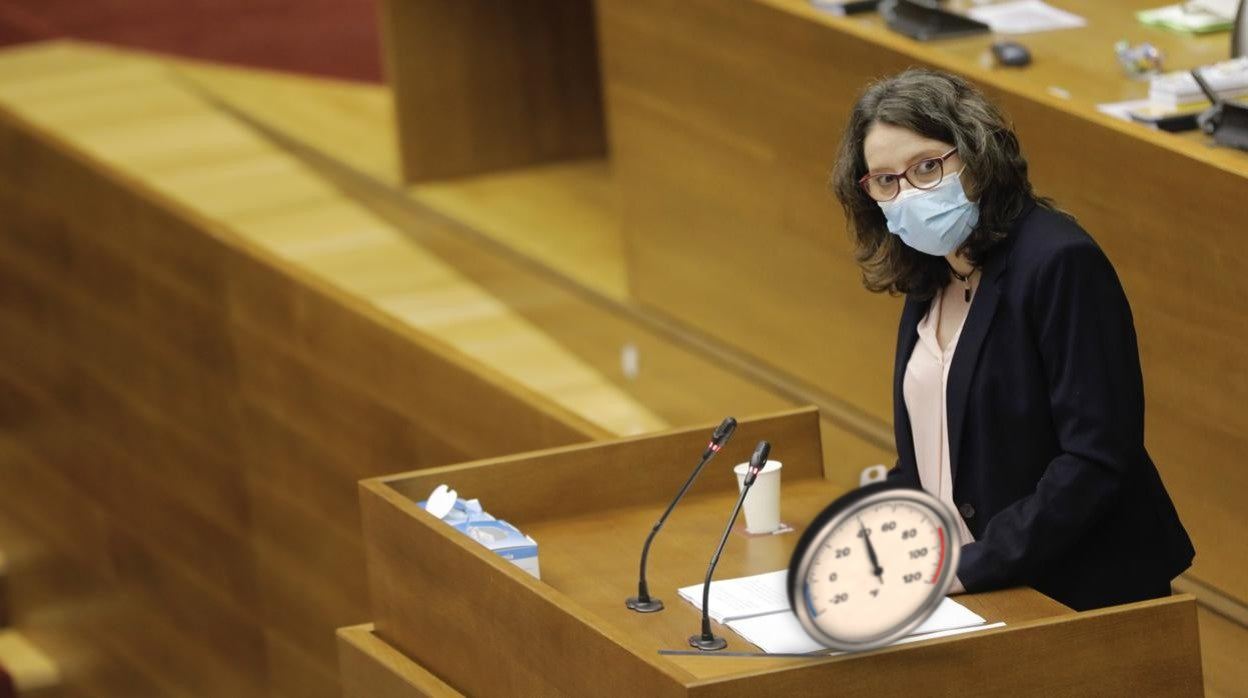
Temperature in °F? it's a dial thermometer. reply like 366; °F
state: 40; °F
